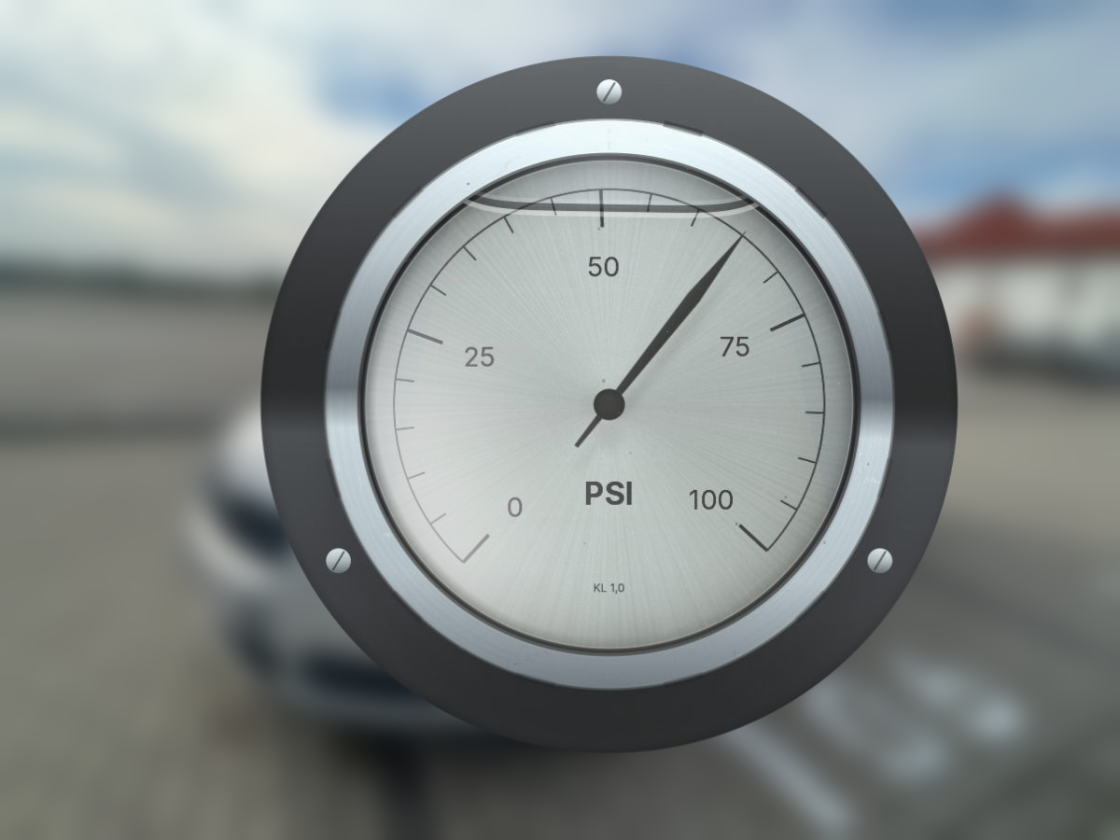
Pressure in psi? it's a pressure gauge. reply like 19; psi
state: 65; psi
